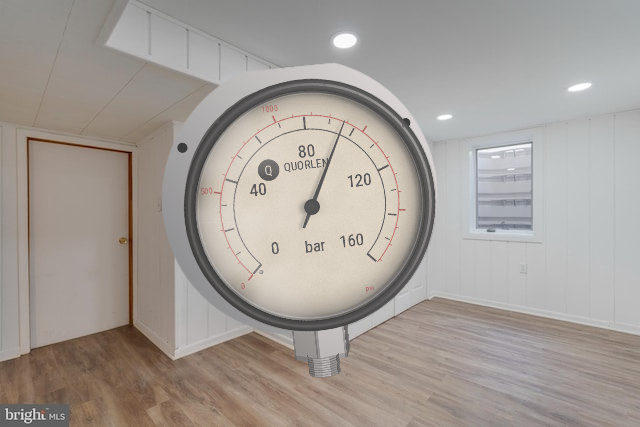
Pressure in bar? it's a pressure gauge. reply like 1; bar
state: 95; bar
